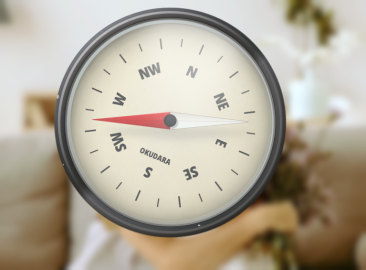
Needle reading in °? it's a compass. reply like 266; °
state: 247.5; °
